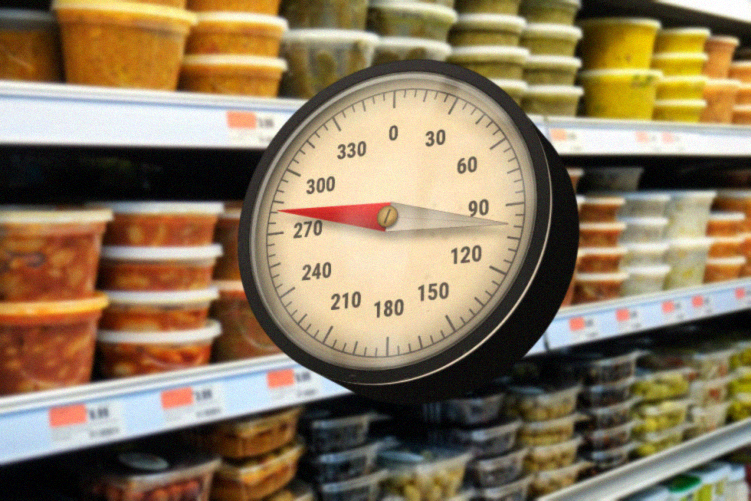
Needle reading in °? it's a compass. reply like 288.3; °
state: 280; °
